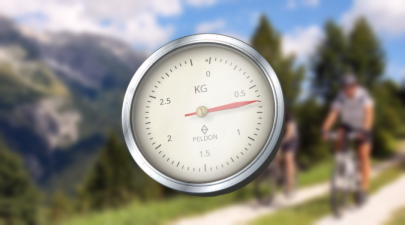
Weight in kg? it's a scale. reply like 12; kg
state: 0.65; kg
